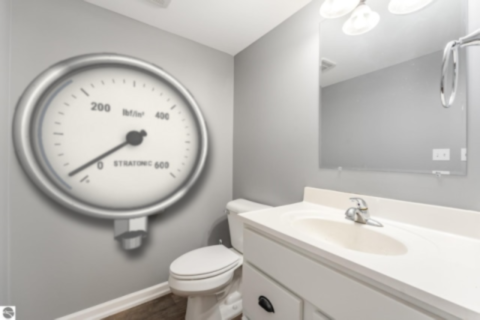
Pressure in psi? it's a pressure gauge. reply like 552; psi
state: 20; psi
